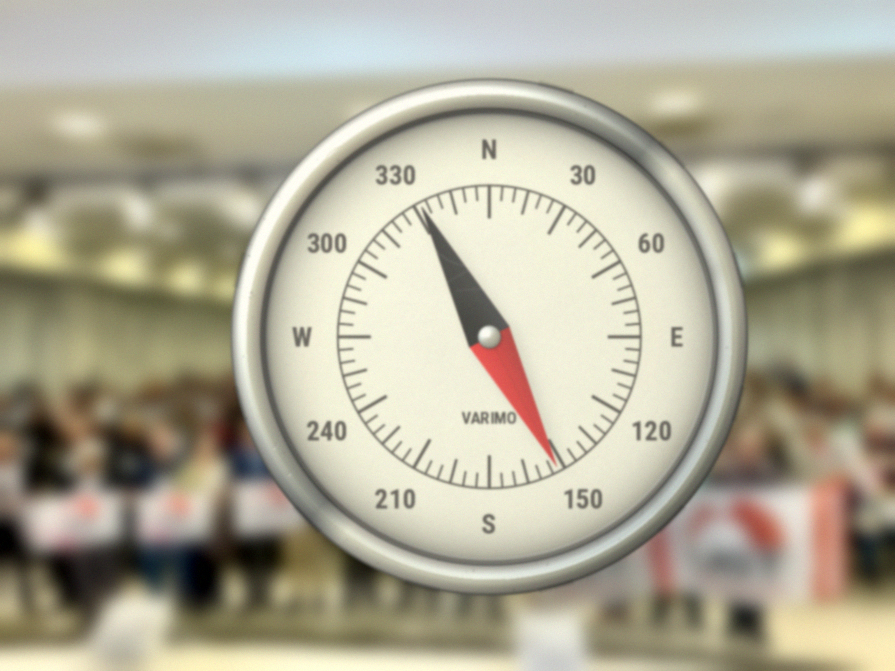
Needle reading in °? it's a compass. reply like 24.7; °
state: 152.5; °
